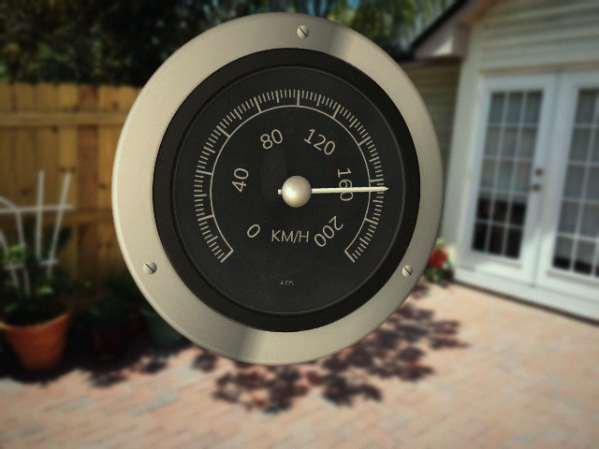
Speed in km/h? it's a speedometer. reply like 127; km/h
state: 164; km/h
